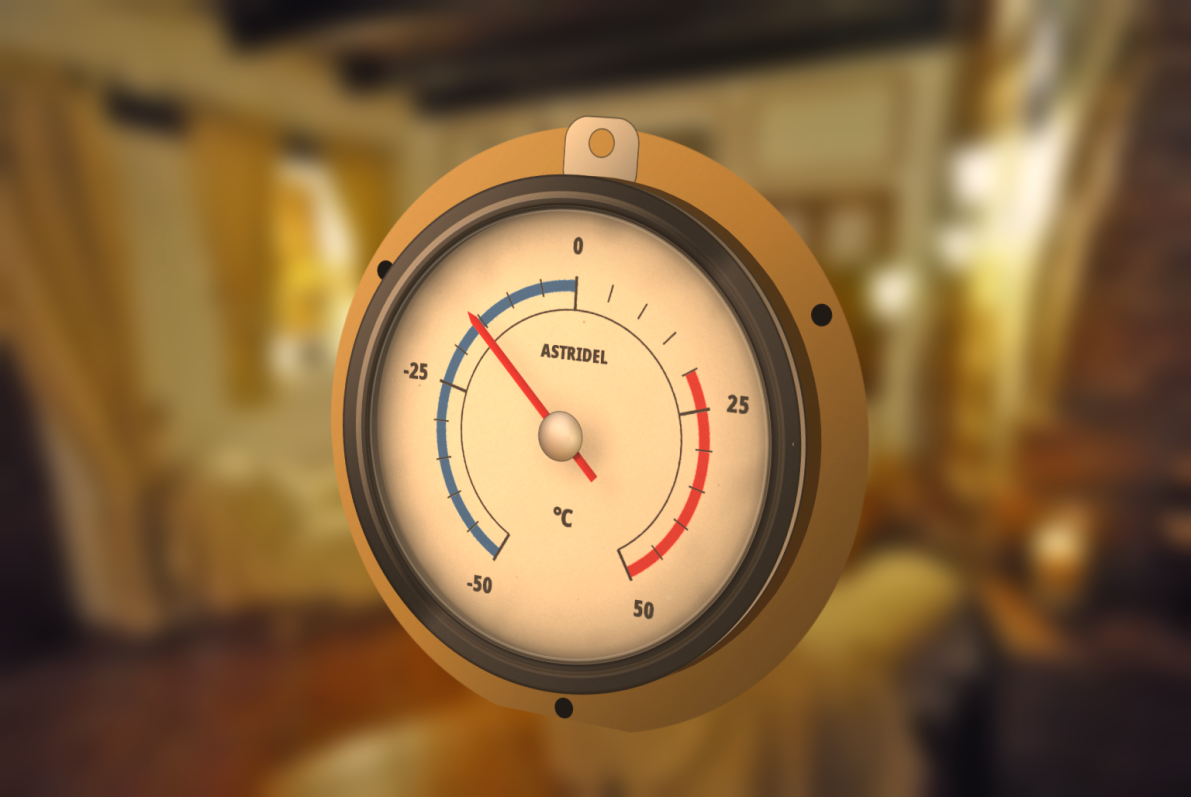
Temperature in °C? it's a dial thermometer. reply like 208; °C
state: -15; °C
